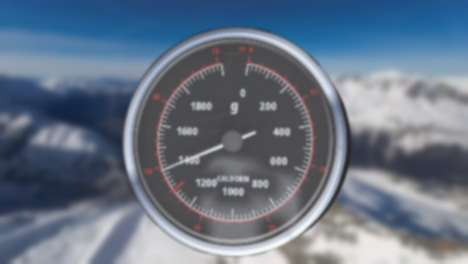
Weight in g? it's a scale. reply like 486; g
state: 1400; g
